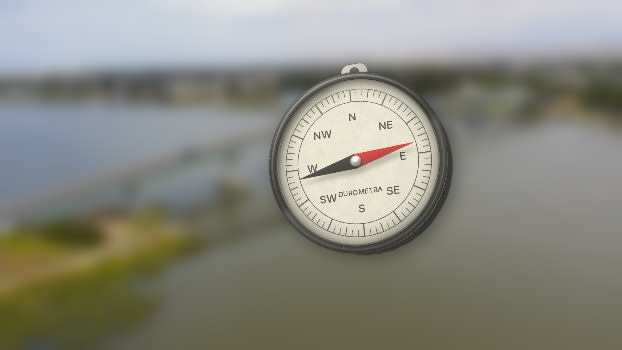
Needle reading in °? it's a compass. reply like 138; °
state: 80; °
